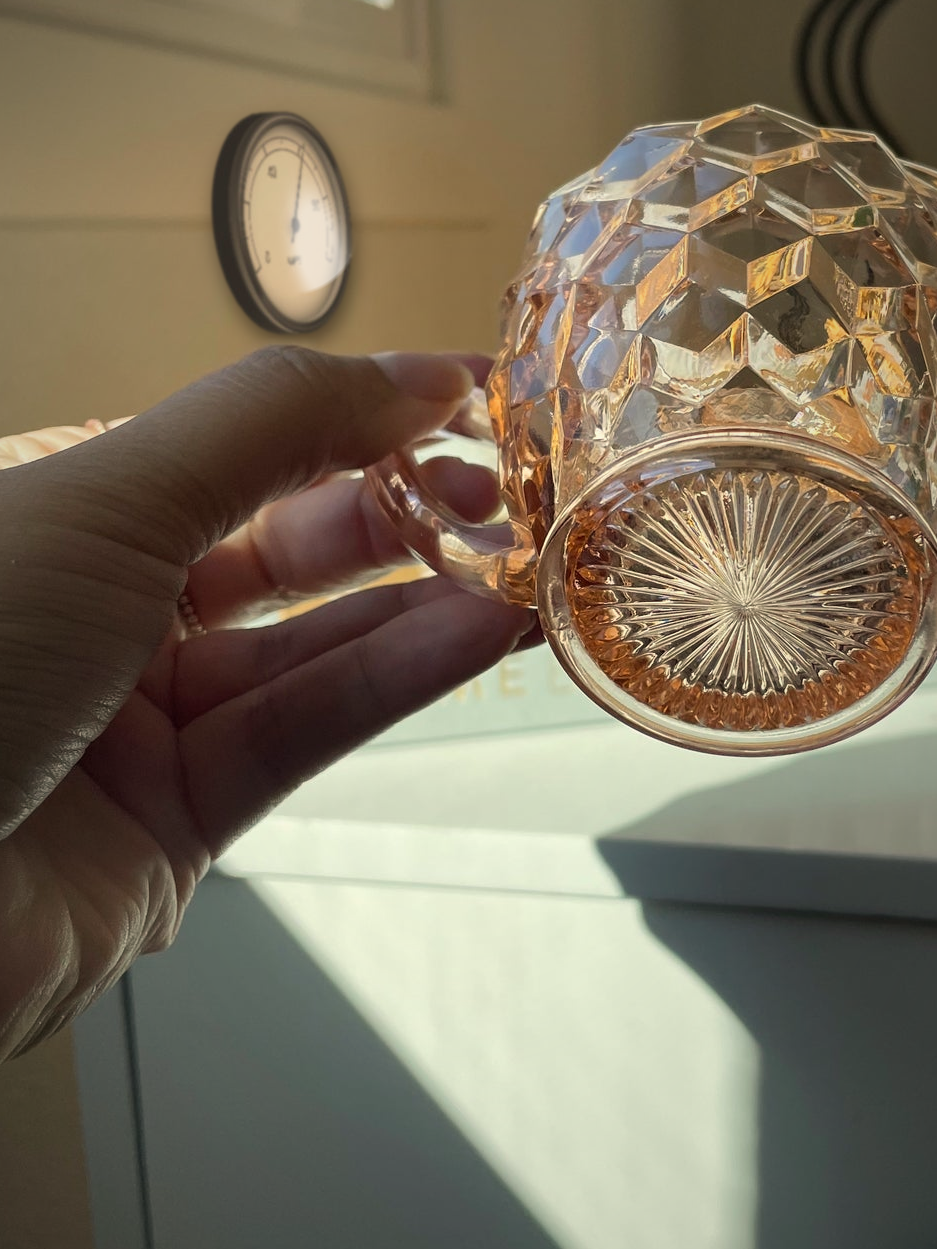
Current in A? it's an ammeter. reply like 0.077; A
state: 60; A
